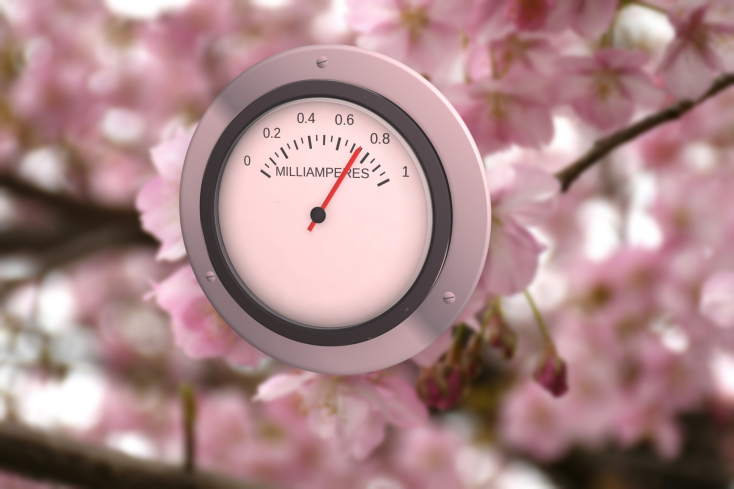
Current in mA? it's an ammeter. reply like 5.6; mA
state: 0.75; mA
